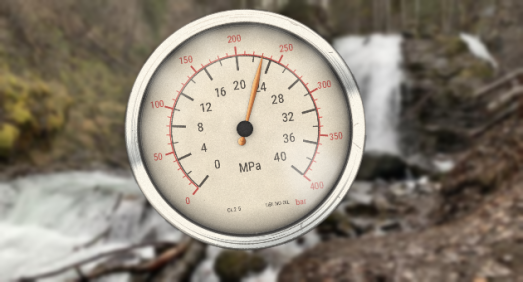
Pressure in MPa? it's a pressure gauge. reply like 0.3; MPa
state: 23; MPa
